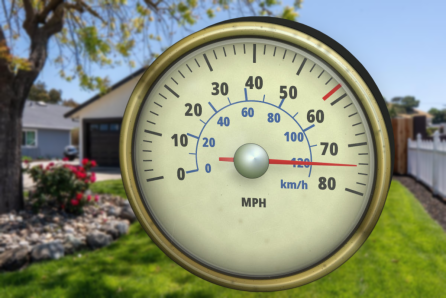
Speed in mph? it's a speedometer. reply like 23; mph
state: 74; mph
